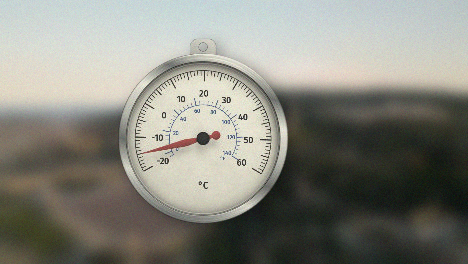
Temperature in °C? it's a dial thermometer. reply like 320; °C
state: -15; °C
